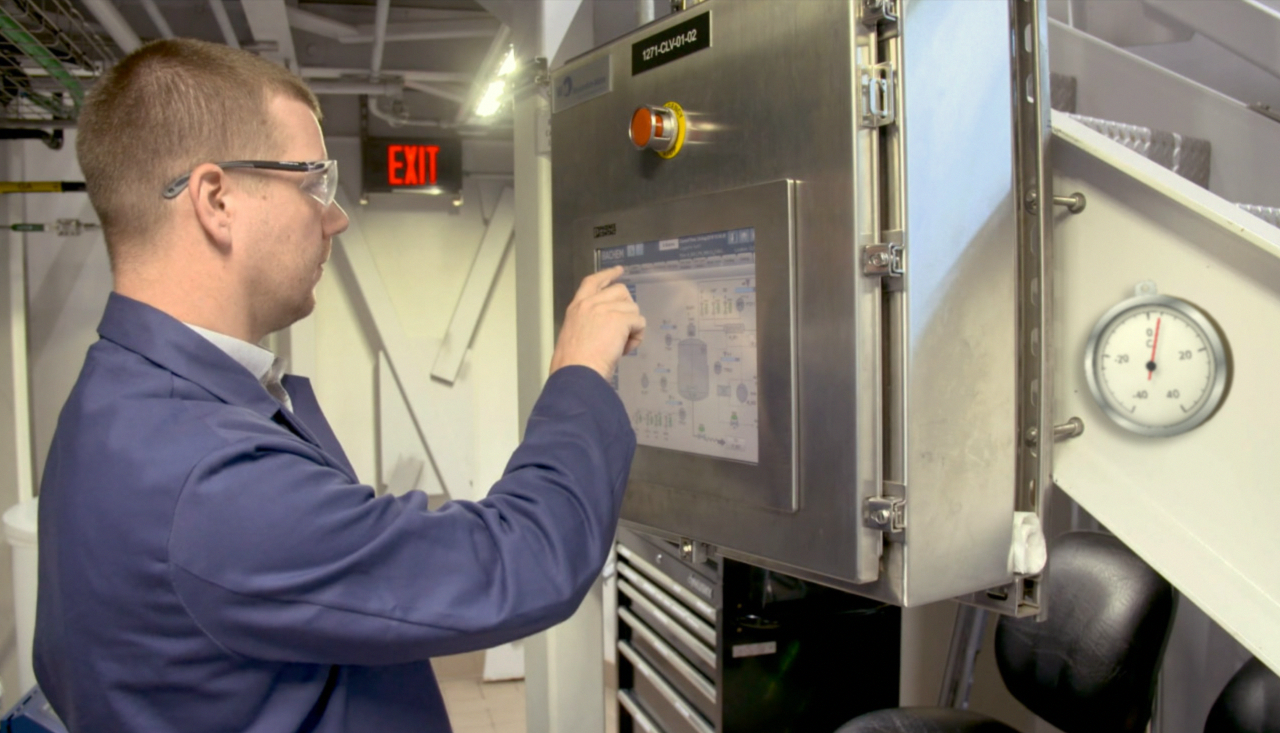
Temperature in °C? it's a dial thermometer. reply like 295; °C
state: 4; °C
